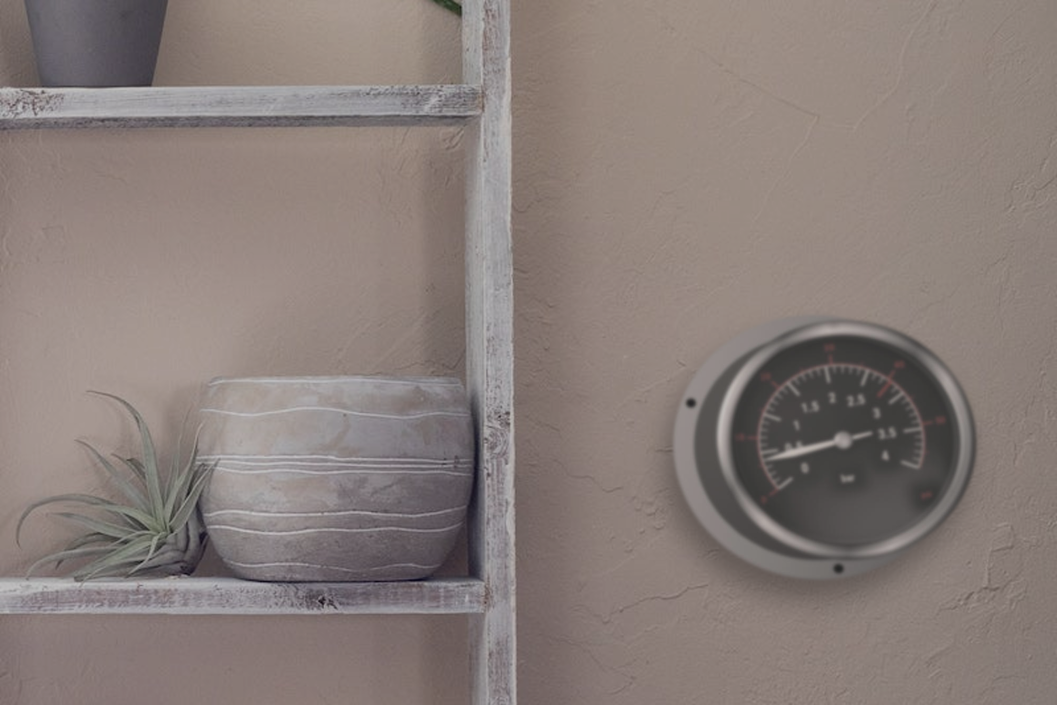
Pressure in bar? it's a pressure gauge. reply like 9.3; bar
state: 0.4; bar
